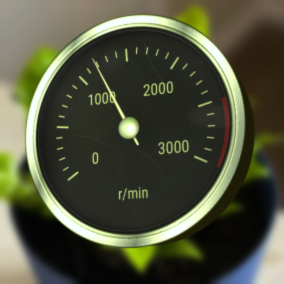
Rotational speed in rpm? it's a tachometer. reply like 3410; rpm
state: 1200; rpm
